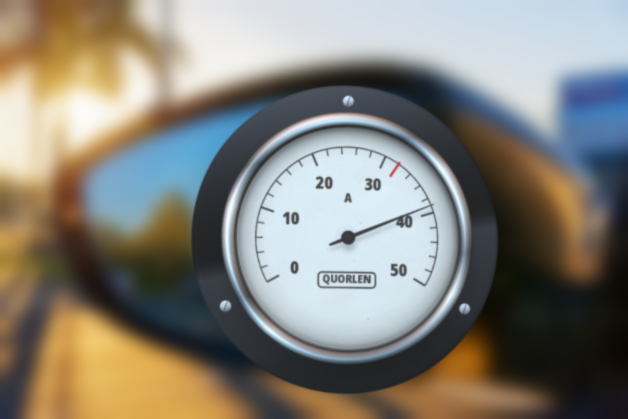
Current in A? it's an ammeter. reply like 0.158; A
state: 39; A
